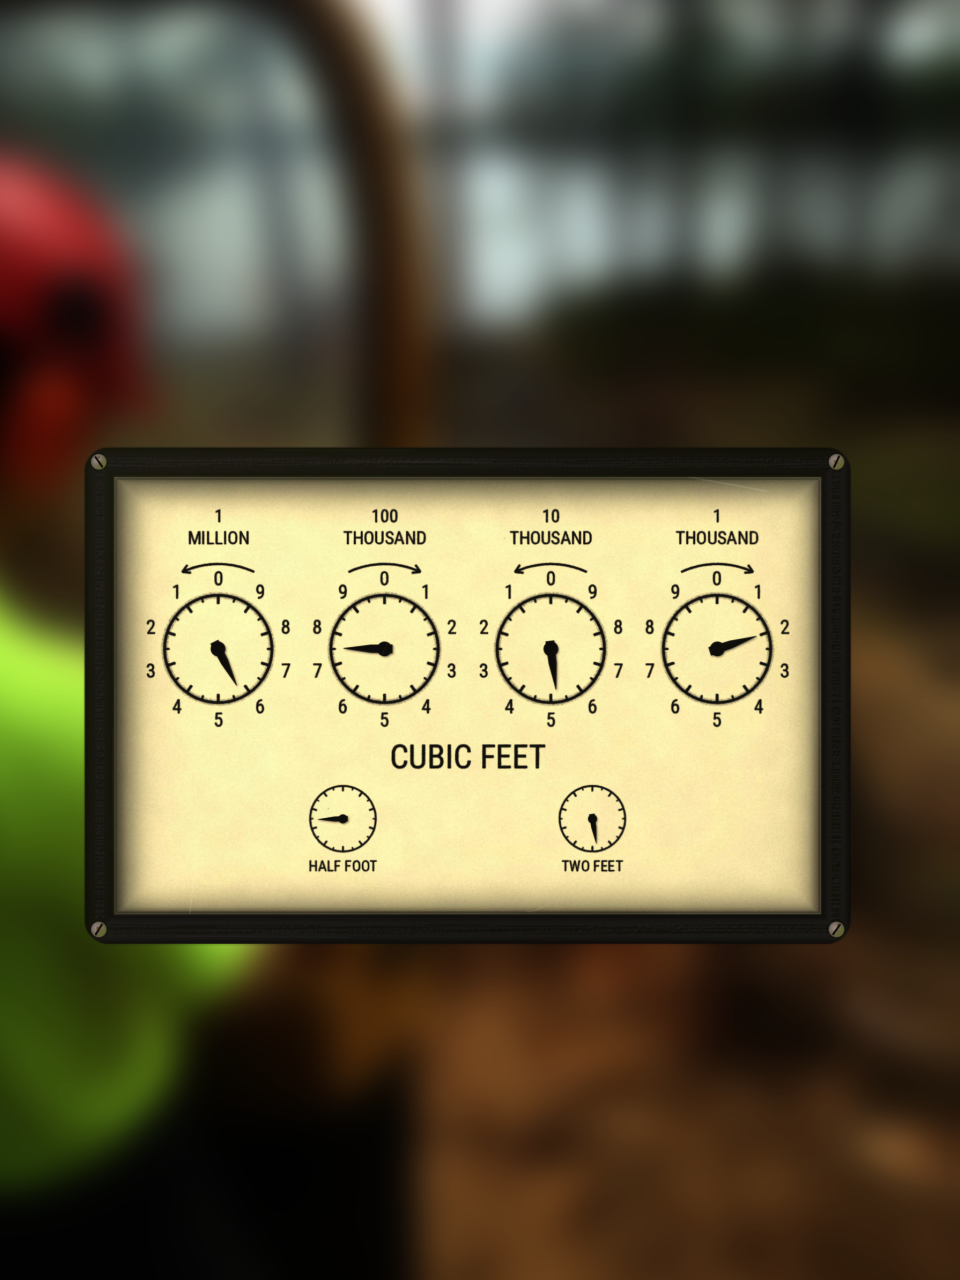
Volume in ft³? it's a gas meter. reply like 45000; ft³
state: 575200; ft³
